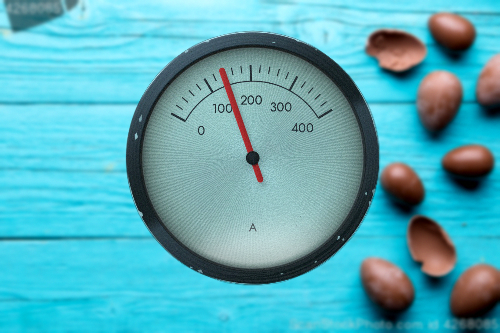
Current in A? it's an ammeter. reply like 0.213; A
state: 140; A
